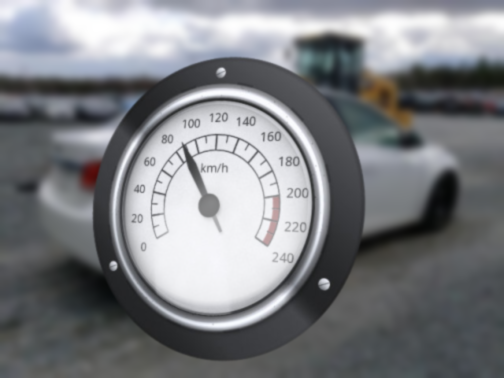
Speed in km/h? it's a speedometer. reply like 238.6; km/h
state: 90; km/h
